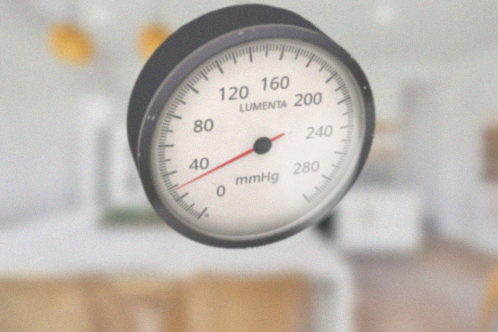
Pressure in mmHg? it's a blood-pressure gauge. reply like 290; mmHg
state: 30; mmHg
